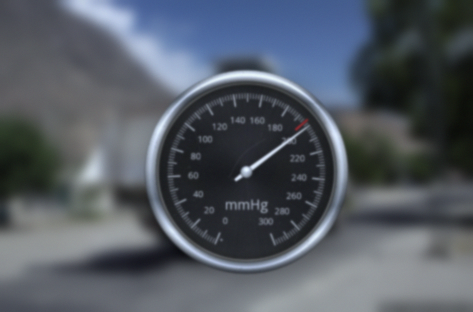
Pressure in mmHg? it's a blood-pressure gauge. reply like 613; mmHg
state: 200; mmHg
